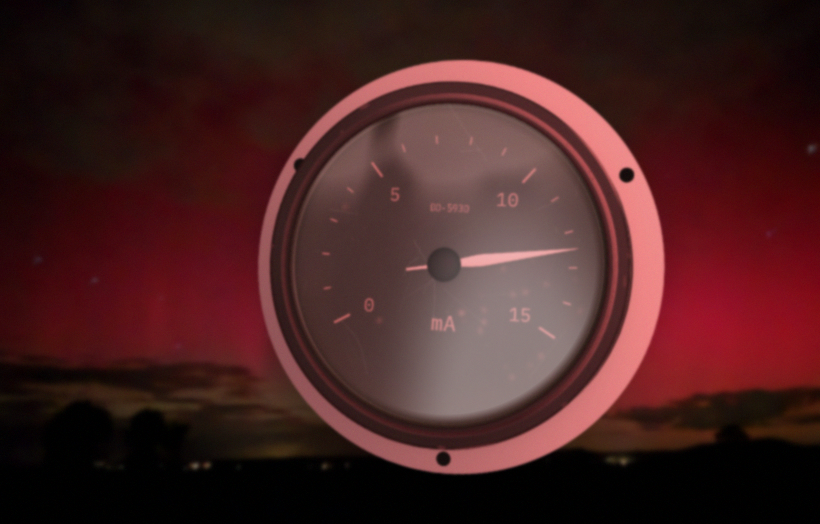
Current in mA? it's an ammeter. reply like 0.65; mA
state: 12.5; mA
